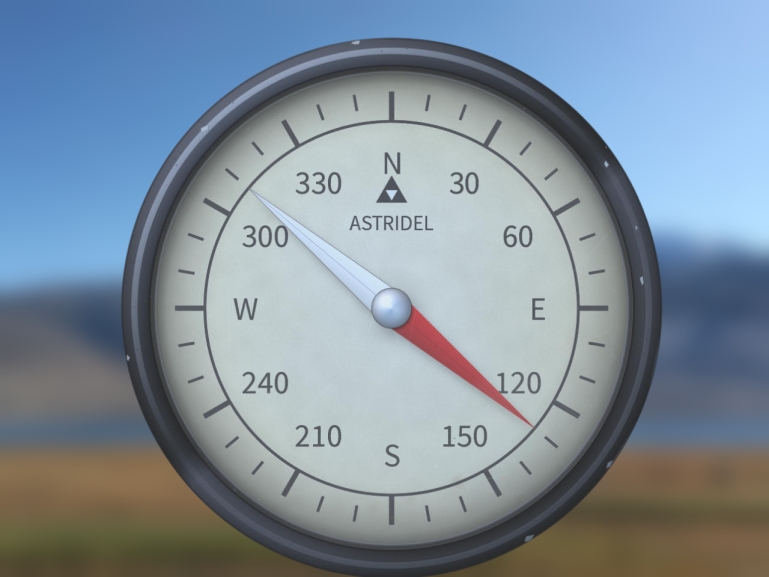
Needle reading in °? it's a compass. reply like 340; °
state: 130; °
